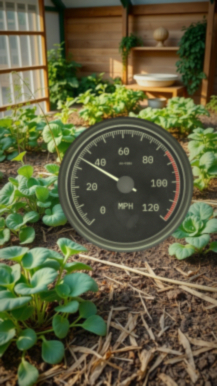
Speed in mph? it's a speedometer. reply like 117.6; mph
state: 35; mph
